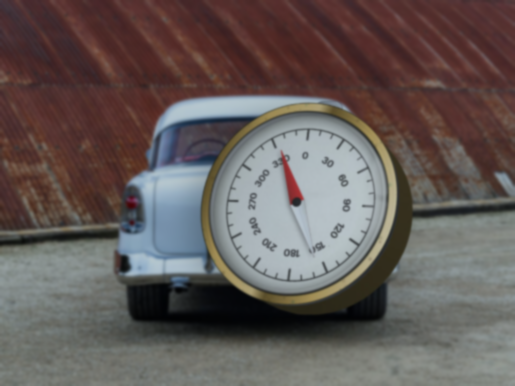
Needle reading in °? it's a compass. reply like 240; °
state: 335; °
